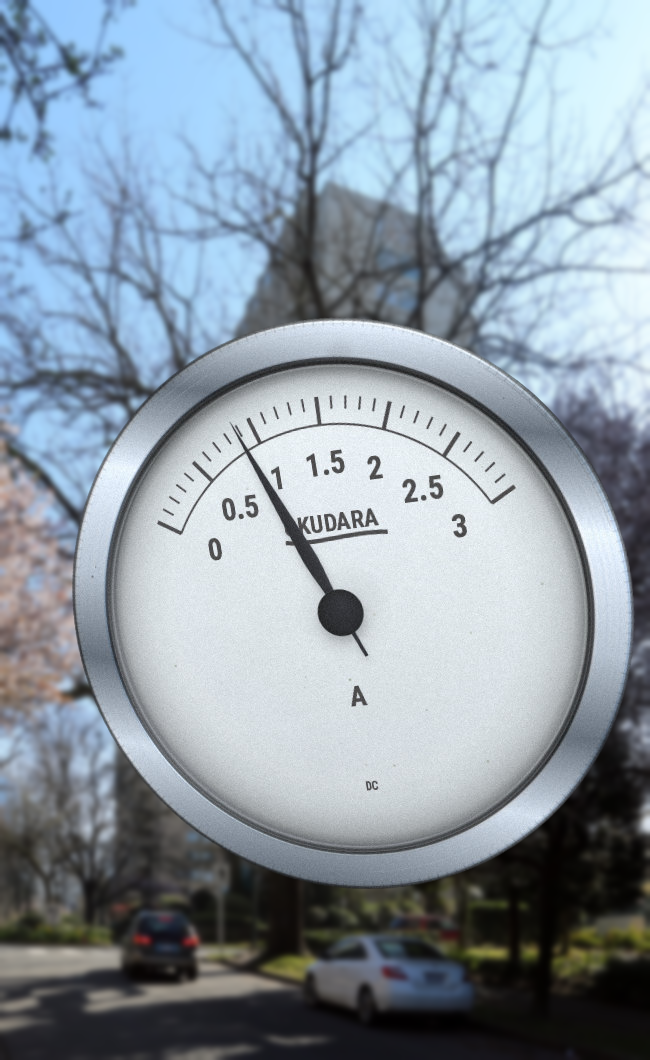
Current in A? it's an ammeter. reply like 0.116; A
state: 0.9; A
